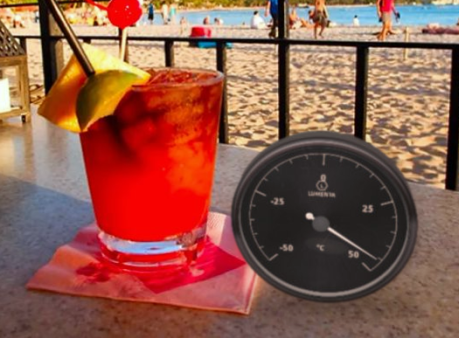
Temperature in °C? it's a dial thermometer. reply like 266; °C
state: 45; °C
